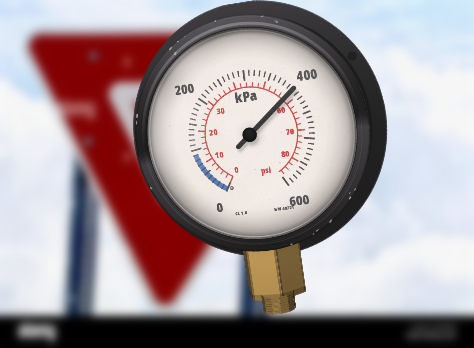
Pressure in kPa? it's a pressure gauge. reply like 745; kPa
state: 400; kPa
